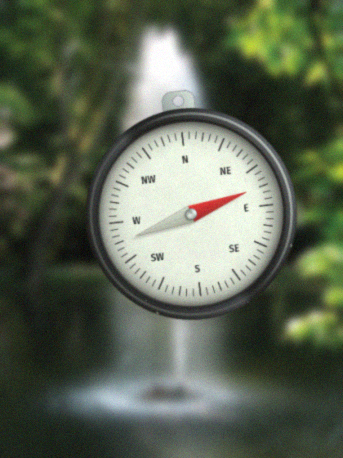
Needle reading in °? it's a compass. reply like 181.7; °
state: 75; °
